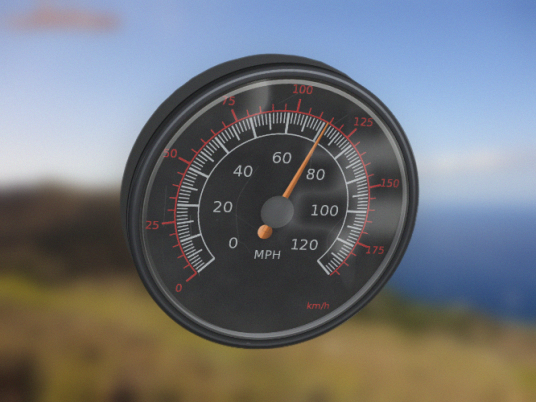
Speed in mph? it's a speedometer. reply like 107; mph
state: 70; mph
